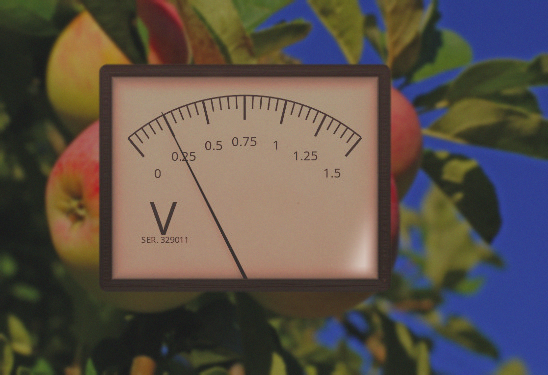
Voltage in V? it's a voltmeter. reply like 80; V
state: 0.25; V
